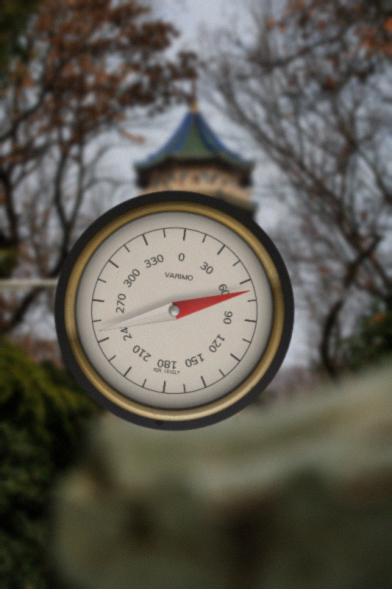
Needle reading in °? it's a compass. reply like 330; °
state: 67.5; °
